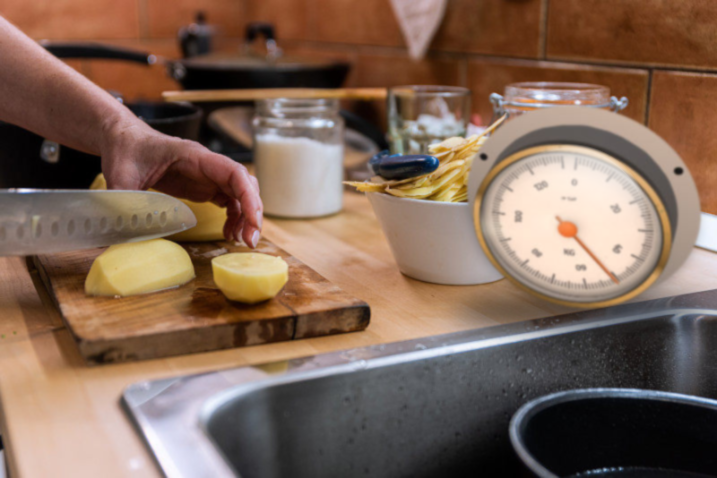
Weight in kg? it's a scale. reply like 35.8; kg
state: 50; kg
